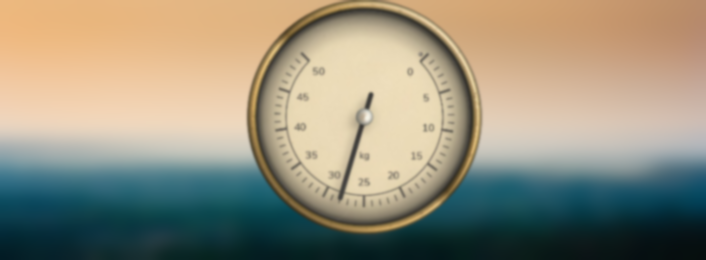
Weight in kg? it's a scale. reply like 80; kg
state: 28; kg
